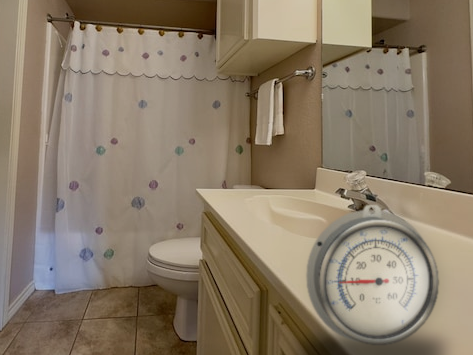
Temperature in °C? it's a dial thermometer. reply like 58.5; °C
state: 10; °C
